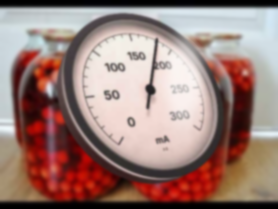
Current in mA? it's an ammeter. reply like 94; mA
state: 180; mA
